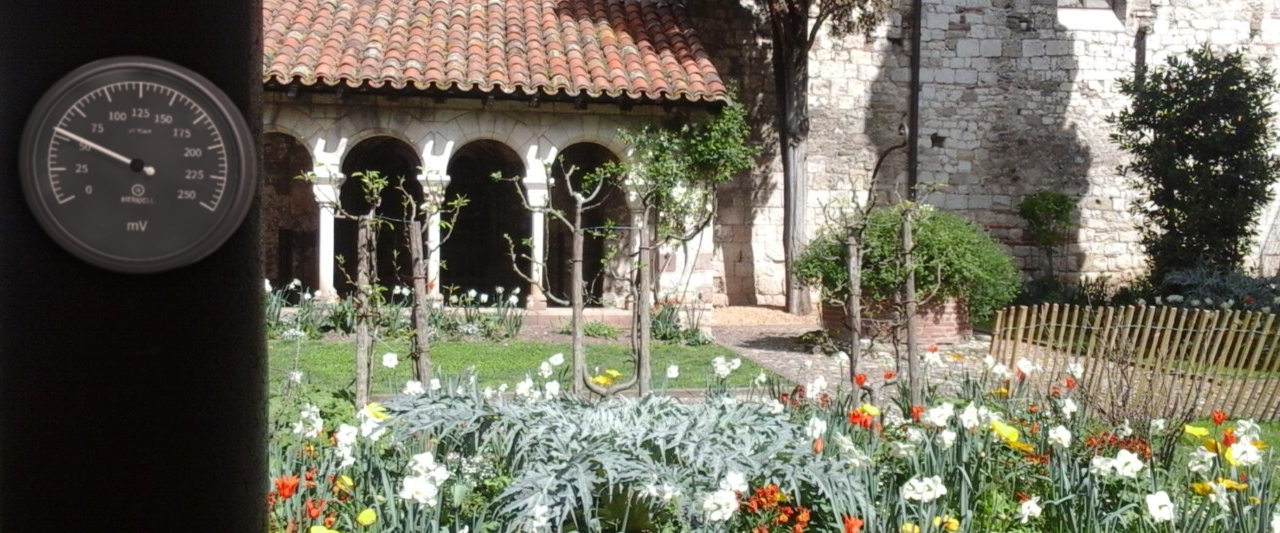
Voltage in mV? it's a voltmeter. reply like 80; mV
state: 55; mV
